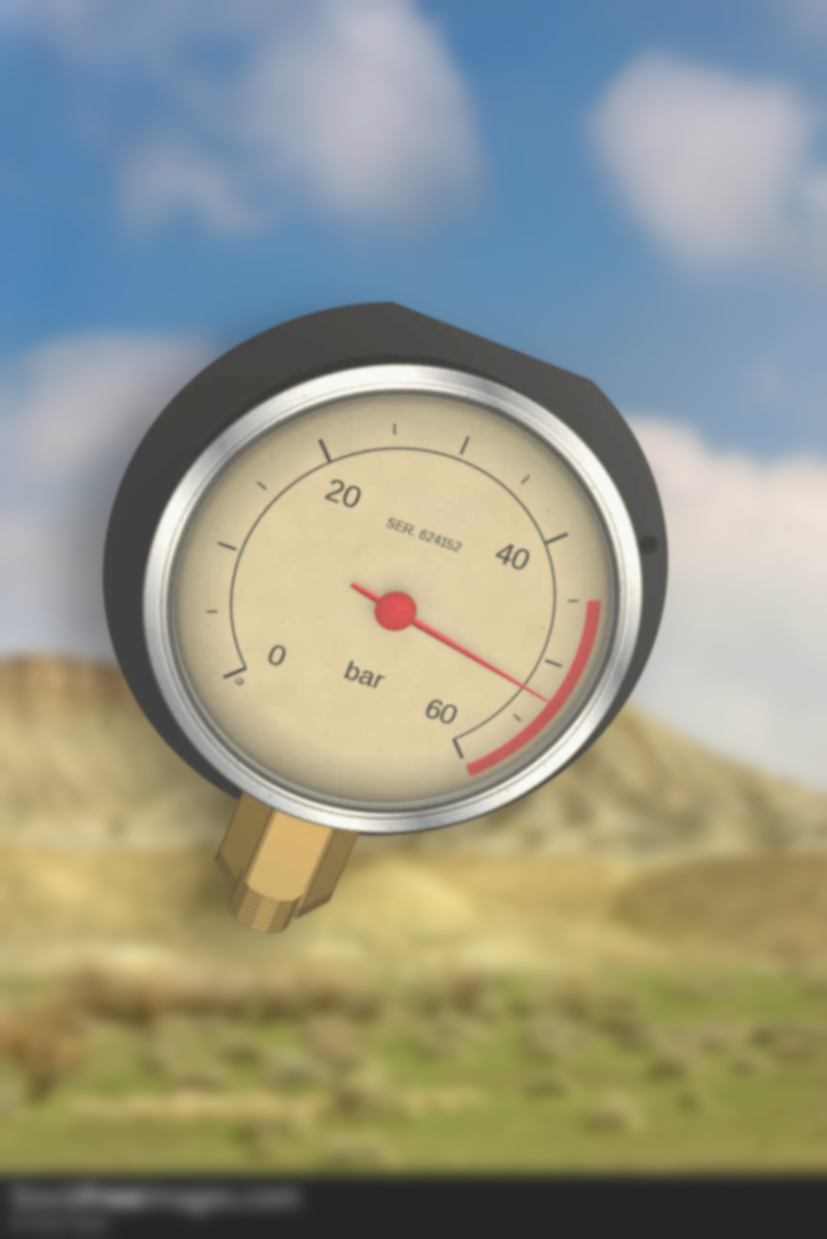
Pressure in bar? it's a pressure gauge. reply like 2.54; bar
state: 52.5; bar
